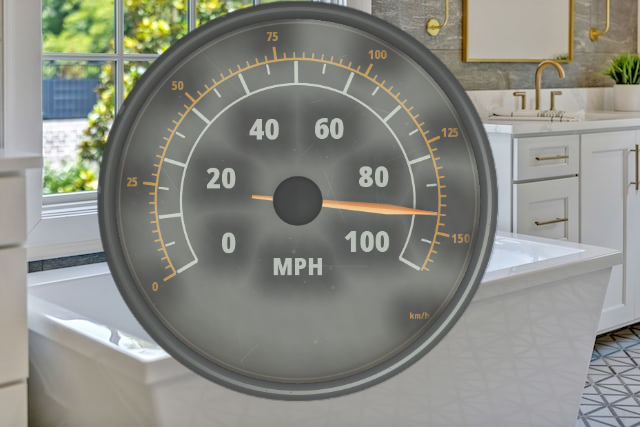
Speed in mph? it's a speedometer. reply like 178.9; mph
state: 90; mph
